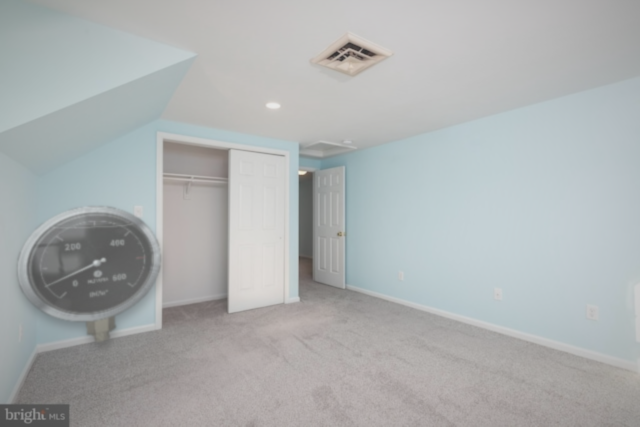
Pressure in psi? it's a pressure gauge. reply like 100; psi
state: 50; psi
